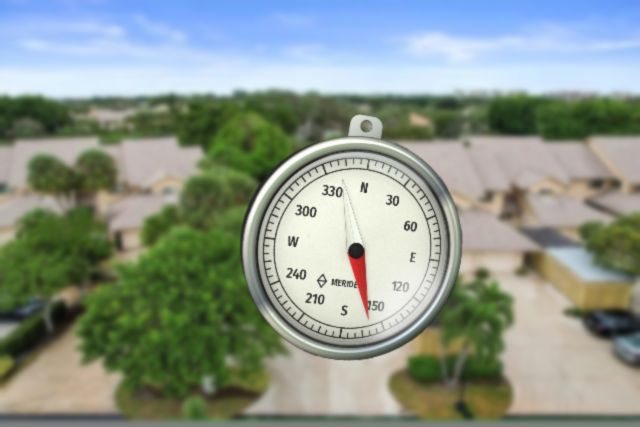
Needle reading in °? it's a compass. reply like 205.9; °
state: 160; °
